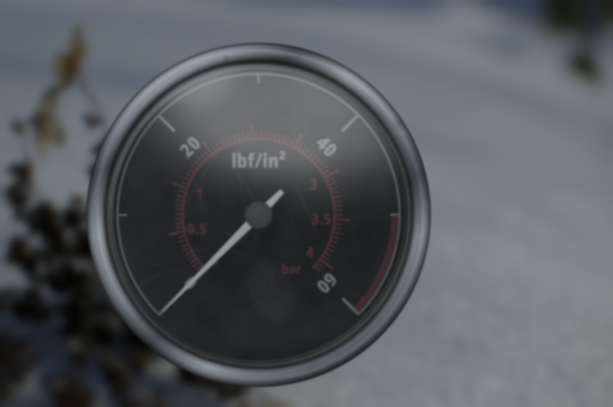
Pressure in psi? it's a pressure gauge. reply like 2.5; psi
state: 0; psi
